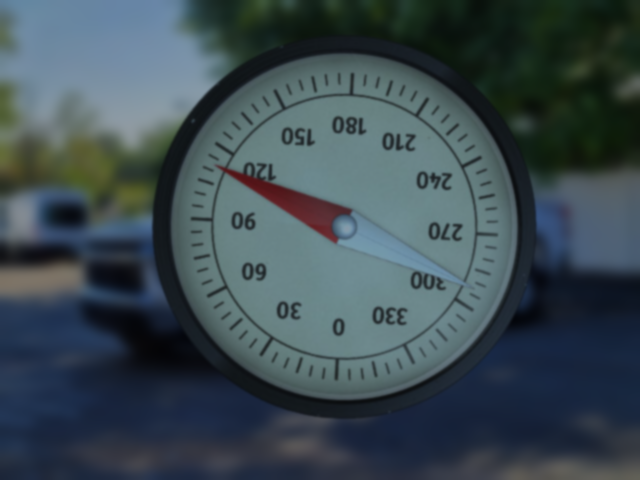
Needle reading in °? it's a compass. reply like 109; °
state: 112.5; °
